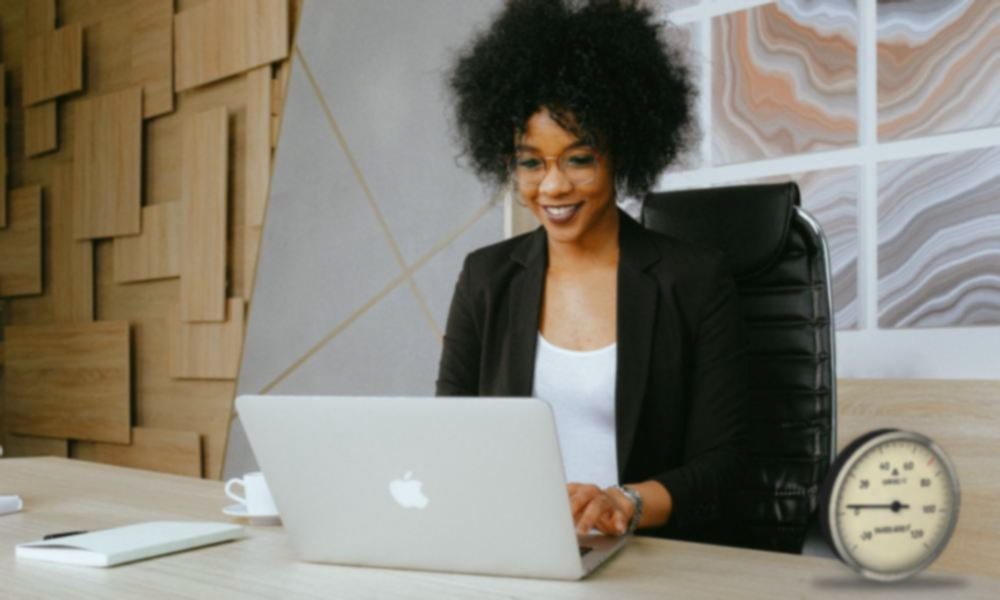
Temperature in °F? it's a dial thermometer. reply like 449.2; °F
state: 4; °F
